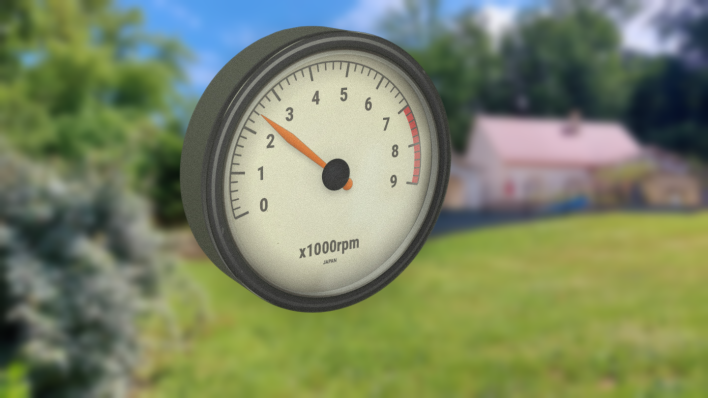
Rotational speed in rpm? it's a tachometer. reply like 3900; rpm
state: 2400; rpm
